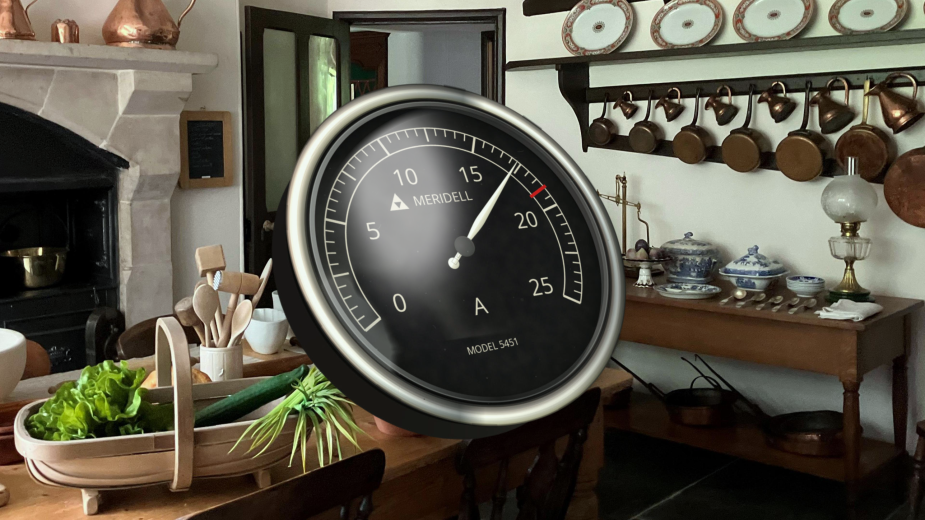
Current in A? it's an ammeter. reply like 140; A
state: 17.25; A
